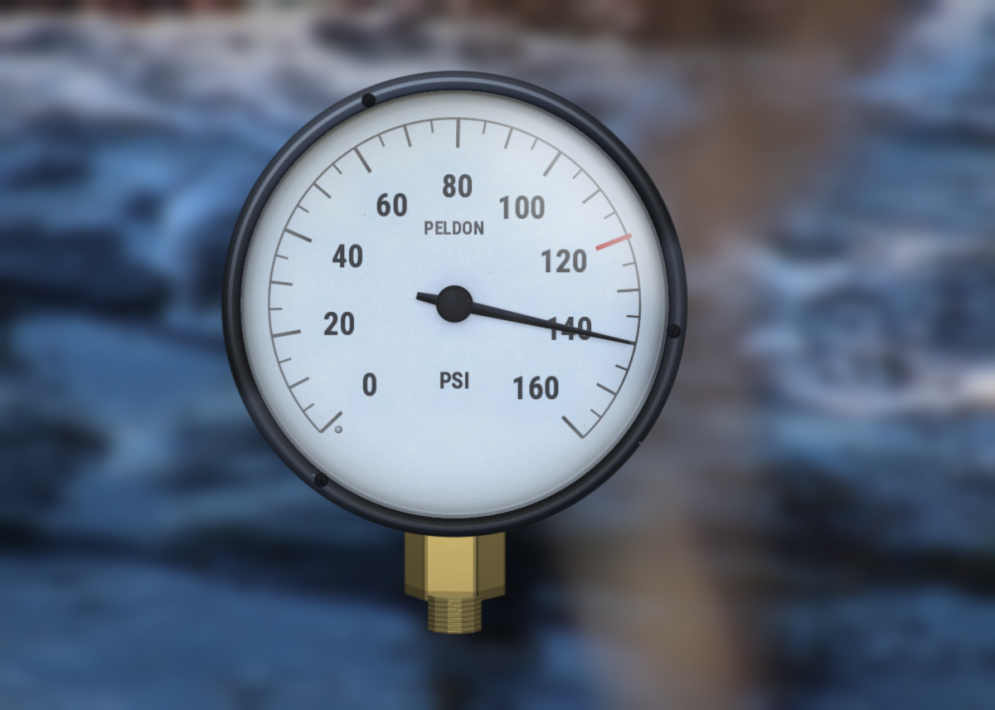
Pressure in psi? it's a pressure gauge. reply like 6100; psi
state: 140; psi
